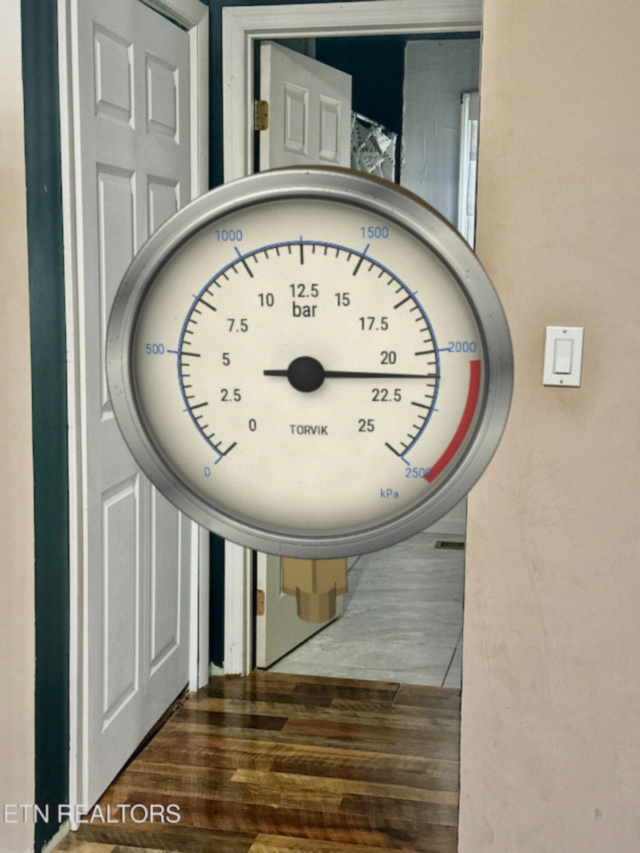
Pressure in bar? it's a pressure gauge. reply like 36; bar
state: 21; bar
